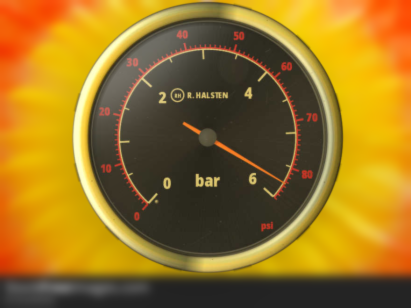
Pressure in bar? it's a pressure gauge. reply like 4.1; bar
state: 5.75; bar
